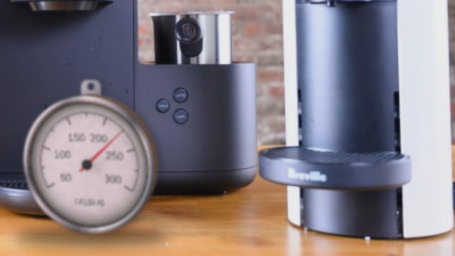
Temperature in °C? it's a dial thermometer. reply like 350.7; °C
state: 225; °C
